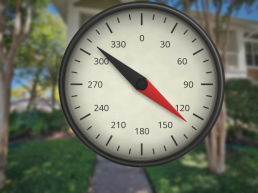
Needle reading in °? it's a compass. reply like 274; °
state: 130; °
